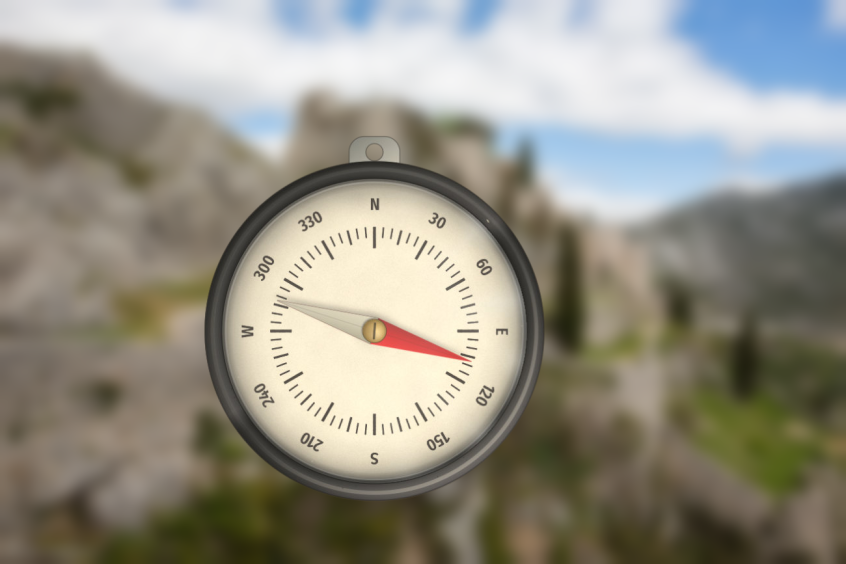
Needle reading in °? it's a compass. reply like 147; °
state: 107.5; °
